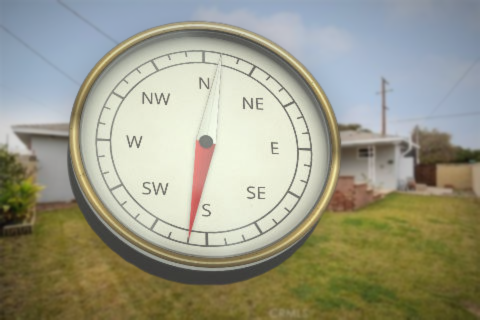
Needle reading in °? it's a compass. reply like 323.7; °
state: 190; °
